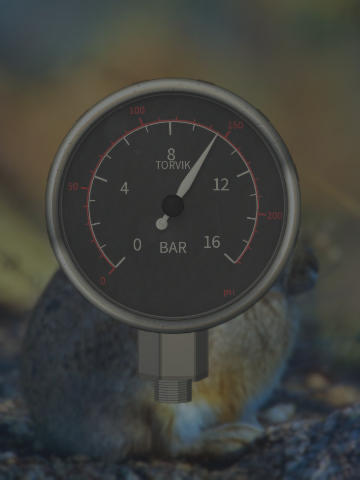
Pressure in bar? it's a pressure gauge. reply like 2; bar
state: 10; bar
